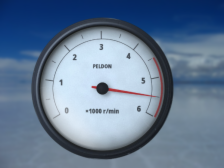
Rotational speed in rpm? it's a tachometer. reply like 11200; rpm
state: 5500; rpm
